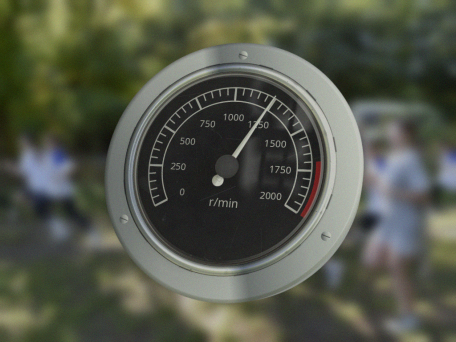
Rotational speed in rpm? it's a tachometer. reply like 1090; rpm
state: 1250; rpm
